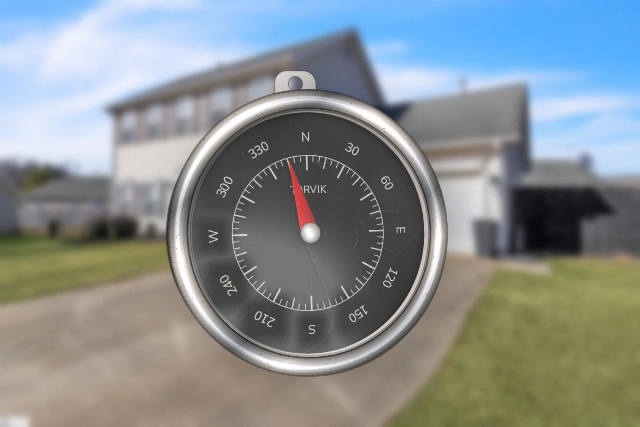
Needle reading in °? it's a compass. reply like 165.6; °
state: 345; °
